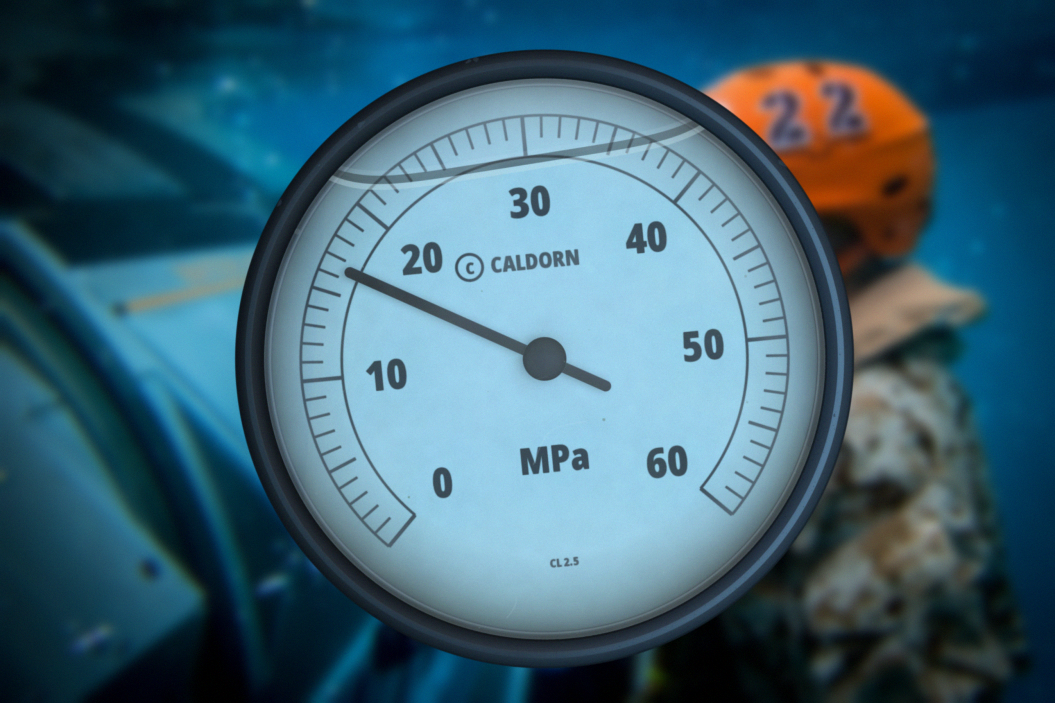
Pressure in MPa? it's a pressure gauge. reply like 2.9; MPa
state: 16.5; MPa
